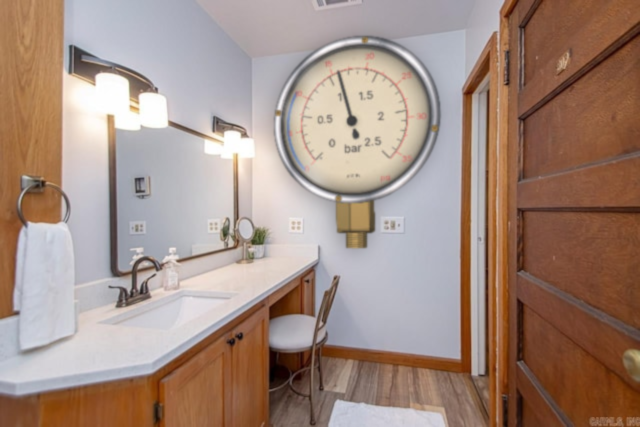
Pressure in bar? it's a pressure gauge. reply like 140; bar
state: 1.1; bar
